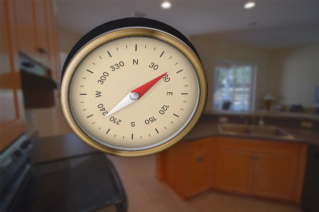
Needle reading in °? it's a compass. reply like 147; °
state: 50; °
